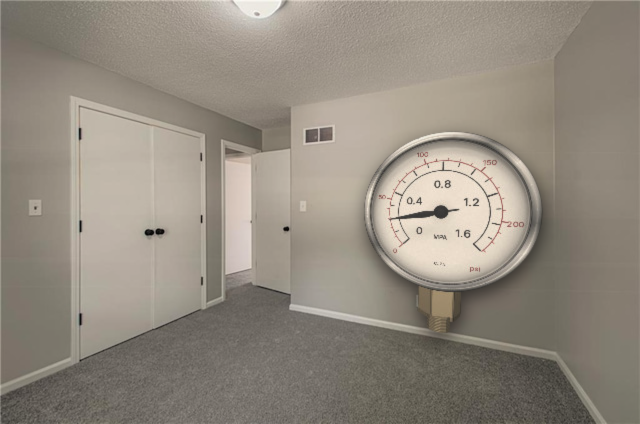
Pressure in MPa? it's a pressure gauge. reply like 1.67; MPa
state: 0.2; MPa
